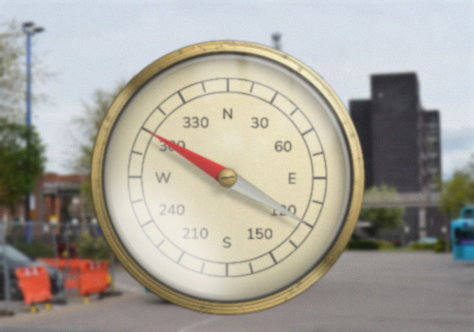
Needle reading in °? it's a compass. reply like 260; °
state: 300; °
